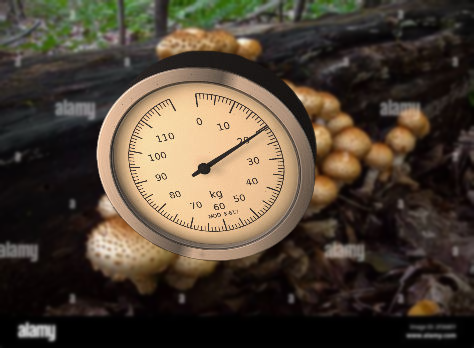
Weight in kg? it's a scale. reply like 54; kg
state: 20; kg
